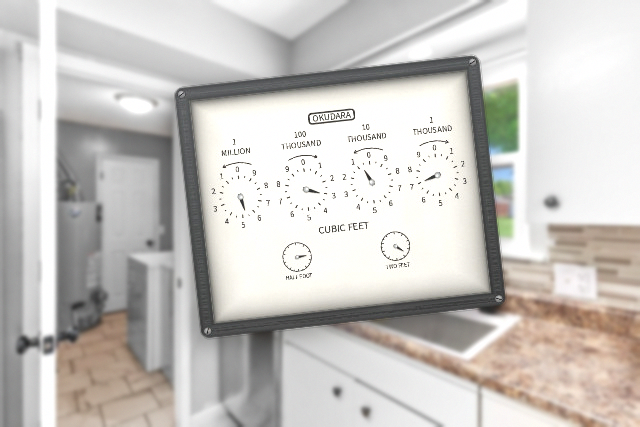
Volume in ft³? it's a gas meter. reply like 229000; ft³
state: 530700; ft³
